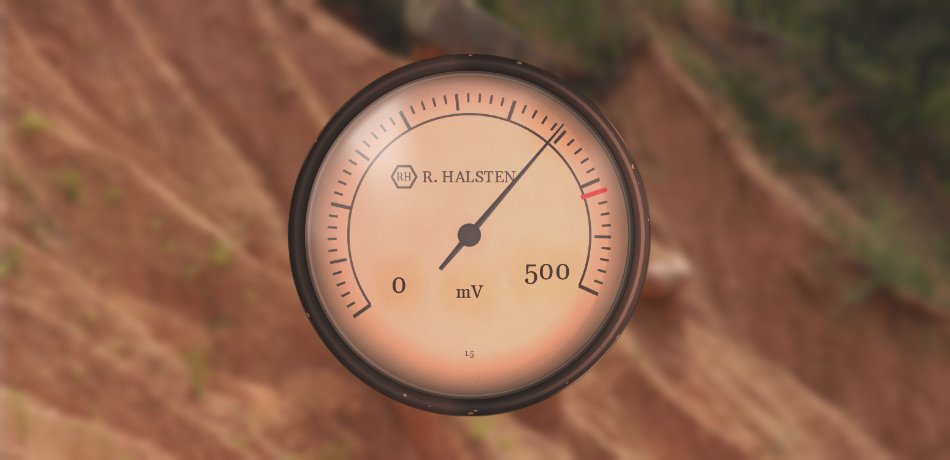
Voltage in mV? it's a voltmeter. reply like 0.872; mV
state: 345; mV
